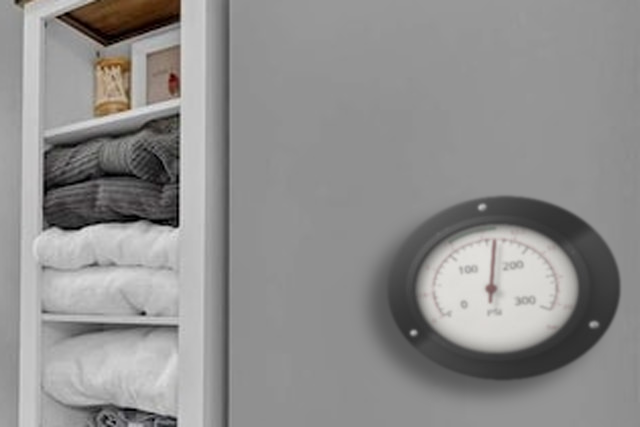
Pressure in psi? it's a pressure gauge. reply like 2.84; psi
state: 160; psi
